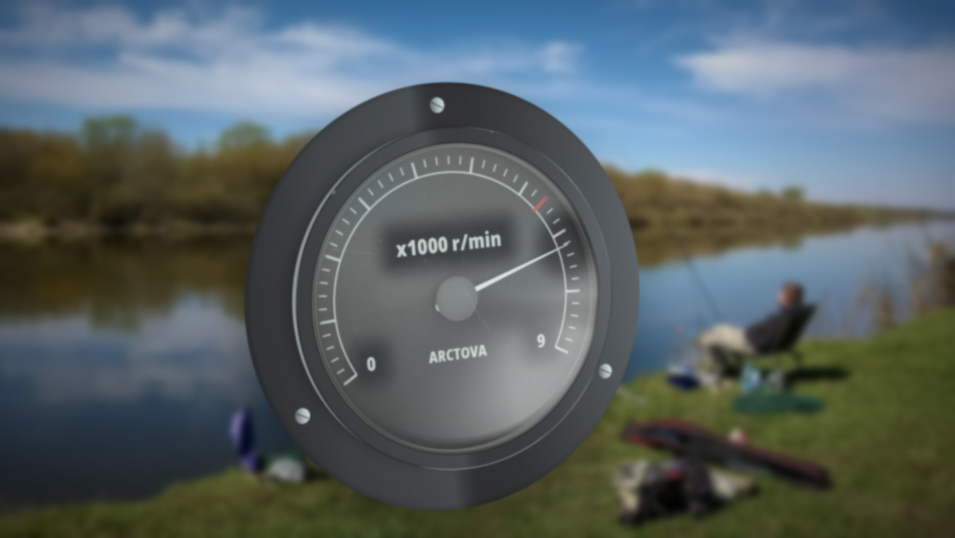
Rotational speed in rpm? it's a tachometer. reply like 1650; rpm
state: 7200; rpm
